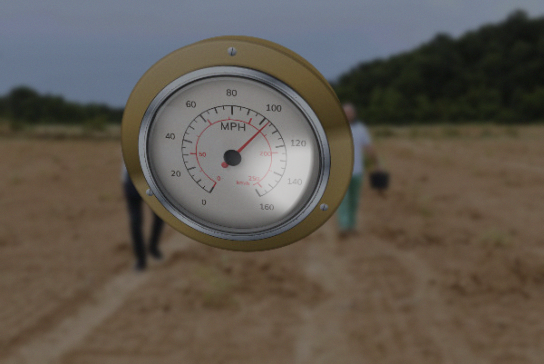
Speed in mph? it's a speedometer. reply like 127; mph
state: 102.5; mph
